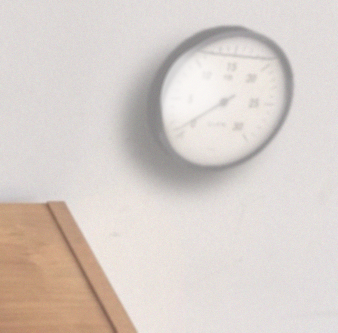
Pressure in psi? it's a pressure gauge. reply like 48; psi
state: 1; psi
